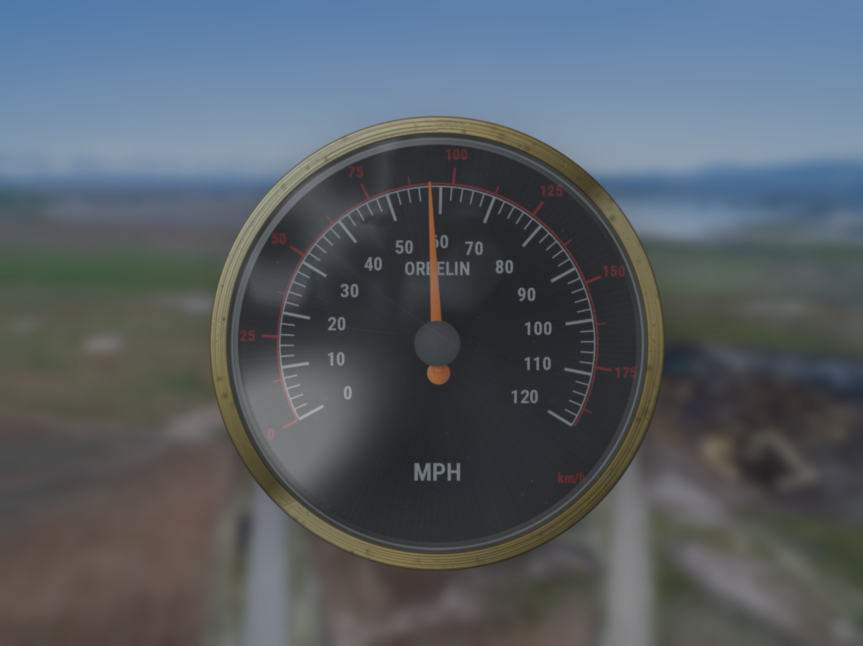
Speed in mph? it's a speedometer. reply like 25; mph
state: 58; mph
